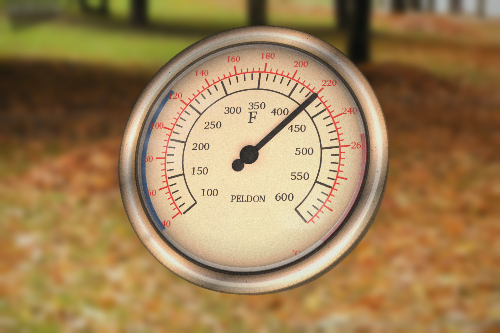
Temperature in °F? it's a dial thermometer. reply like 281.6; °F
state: 430; °F
